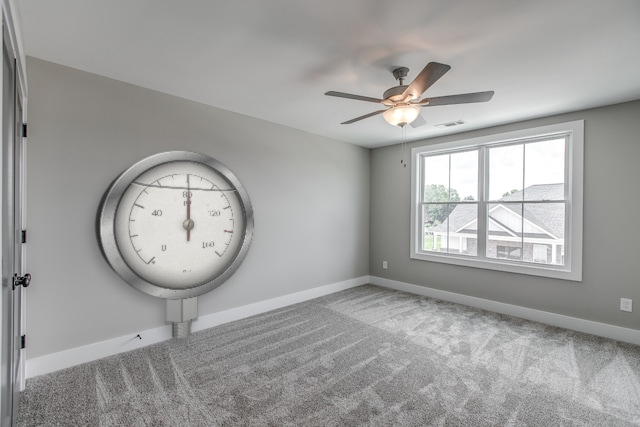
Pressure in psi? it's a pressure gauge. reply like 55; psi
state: 80; psi
